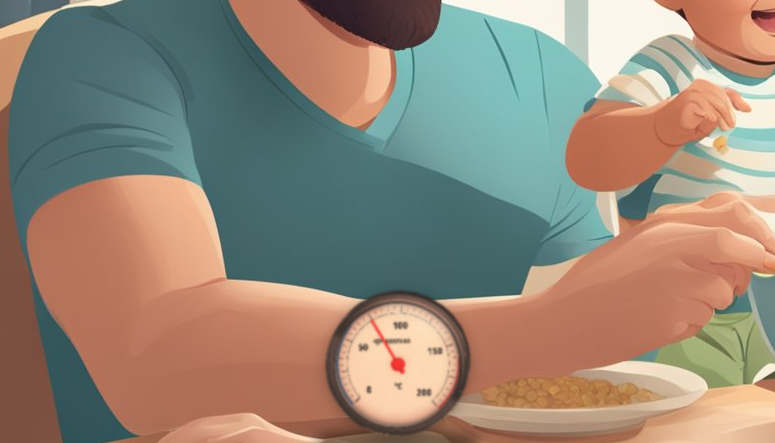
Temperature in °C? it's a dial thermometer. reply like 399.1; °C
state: 75; °C
